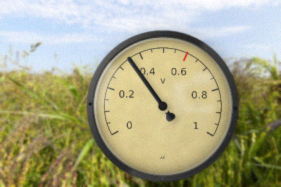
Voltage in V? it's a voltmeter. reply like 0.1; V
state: 0.35; V
